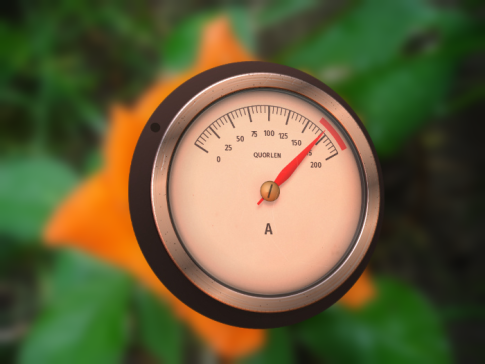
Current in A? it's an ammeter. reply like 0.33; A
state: 170; A
